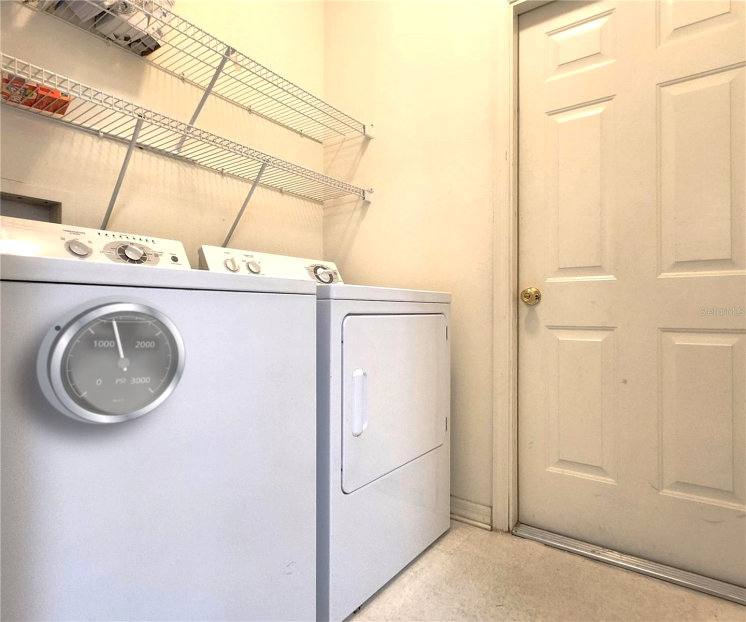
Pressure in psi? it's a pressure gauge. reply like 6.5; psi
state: 1300; psi
